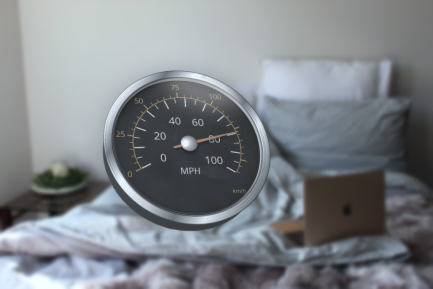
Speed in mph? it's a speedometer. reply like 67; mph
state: 80; mph
